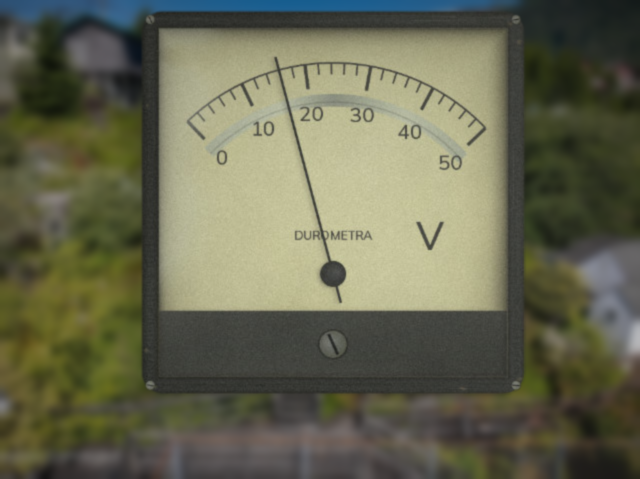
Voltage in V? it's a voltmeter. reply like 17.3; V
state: 16; V
